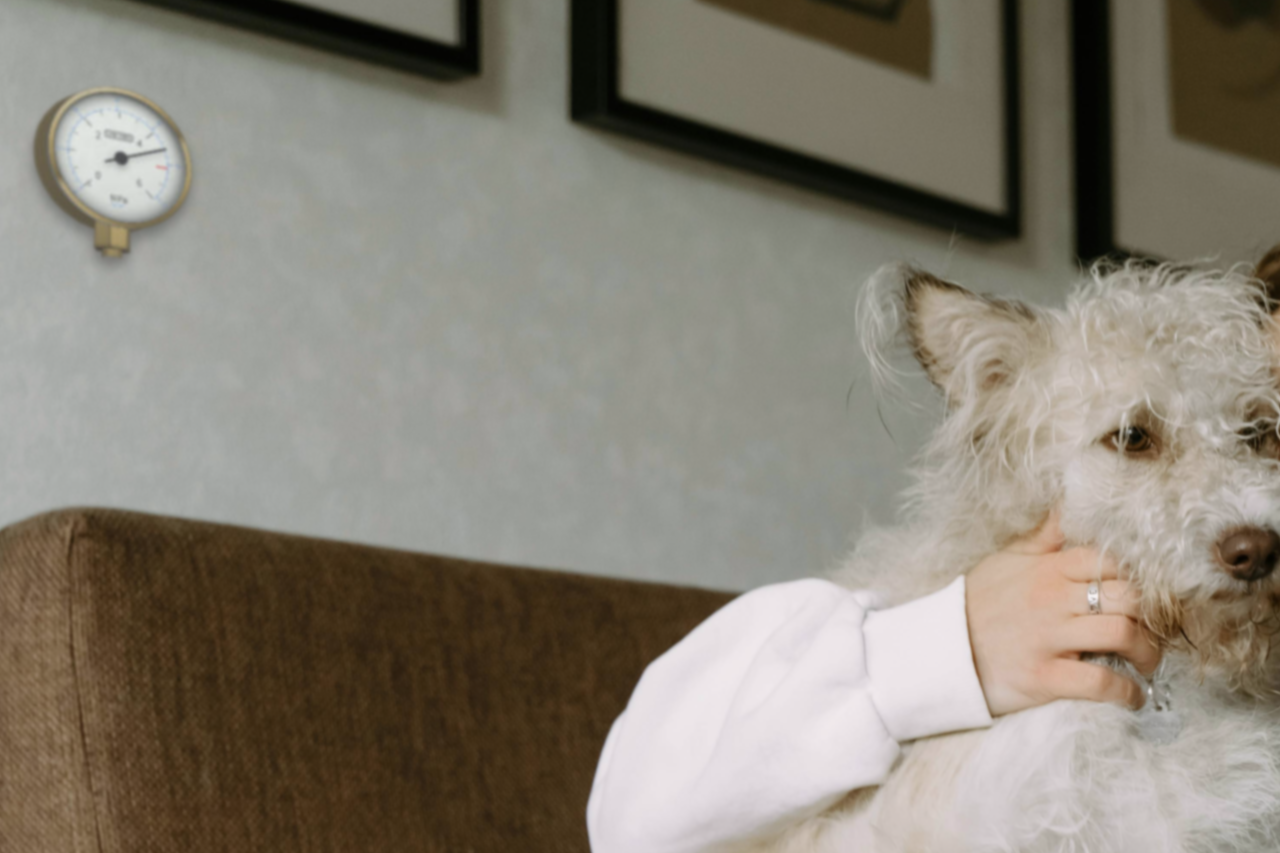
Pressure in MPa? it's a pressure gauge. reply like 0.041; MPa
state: 4.5; MPa
